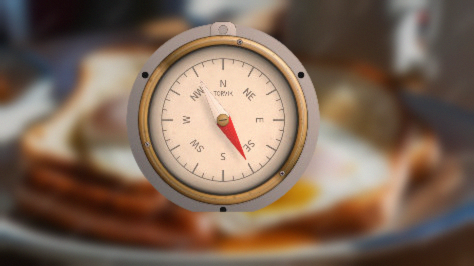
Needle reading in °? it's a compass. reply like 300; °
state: 150; °
